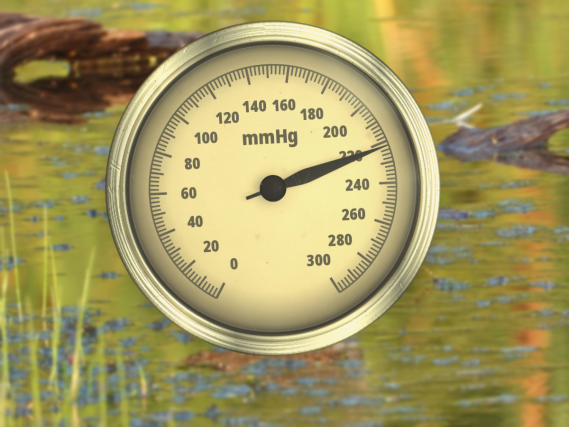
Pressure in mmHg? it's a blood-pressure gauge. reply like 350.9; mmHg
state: 222; mmHg
